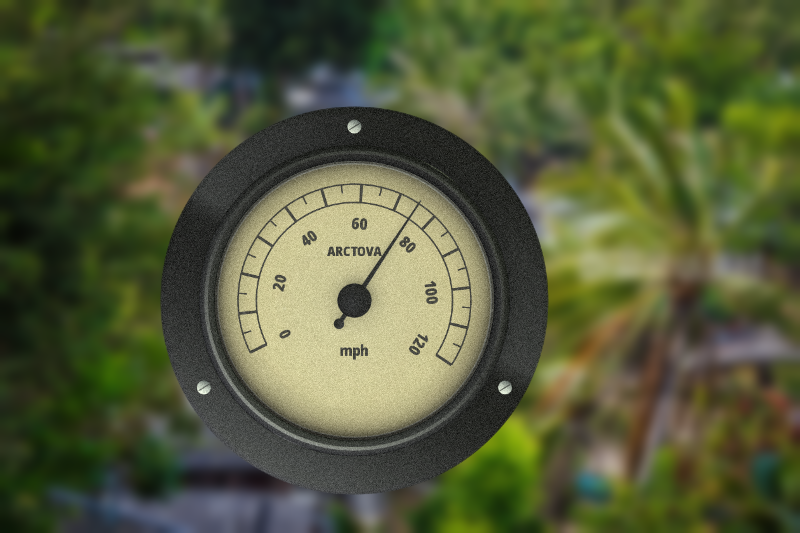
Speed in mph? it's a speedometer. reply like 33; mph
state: 75; mph
